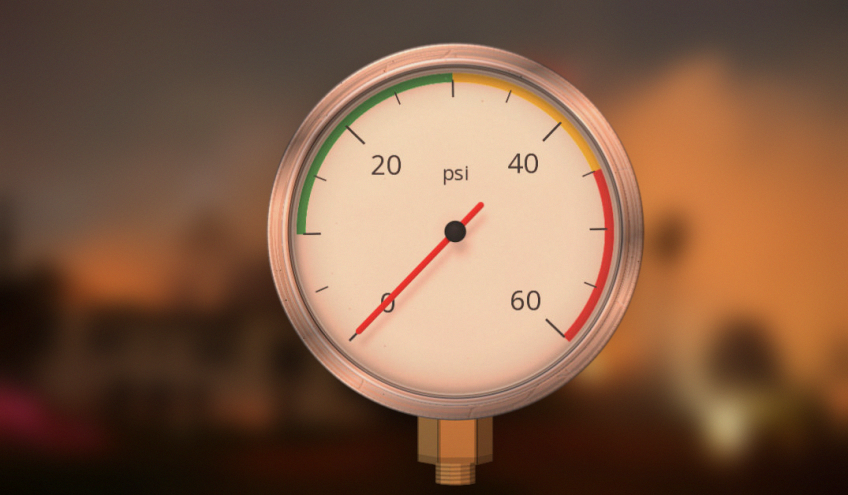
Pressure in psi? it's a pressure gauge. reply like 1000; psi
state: 0; psi
